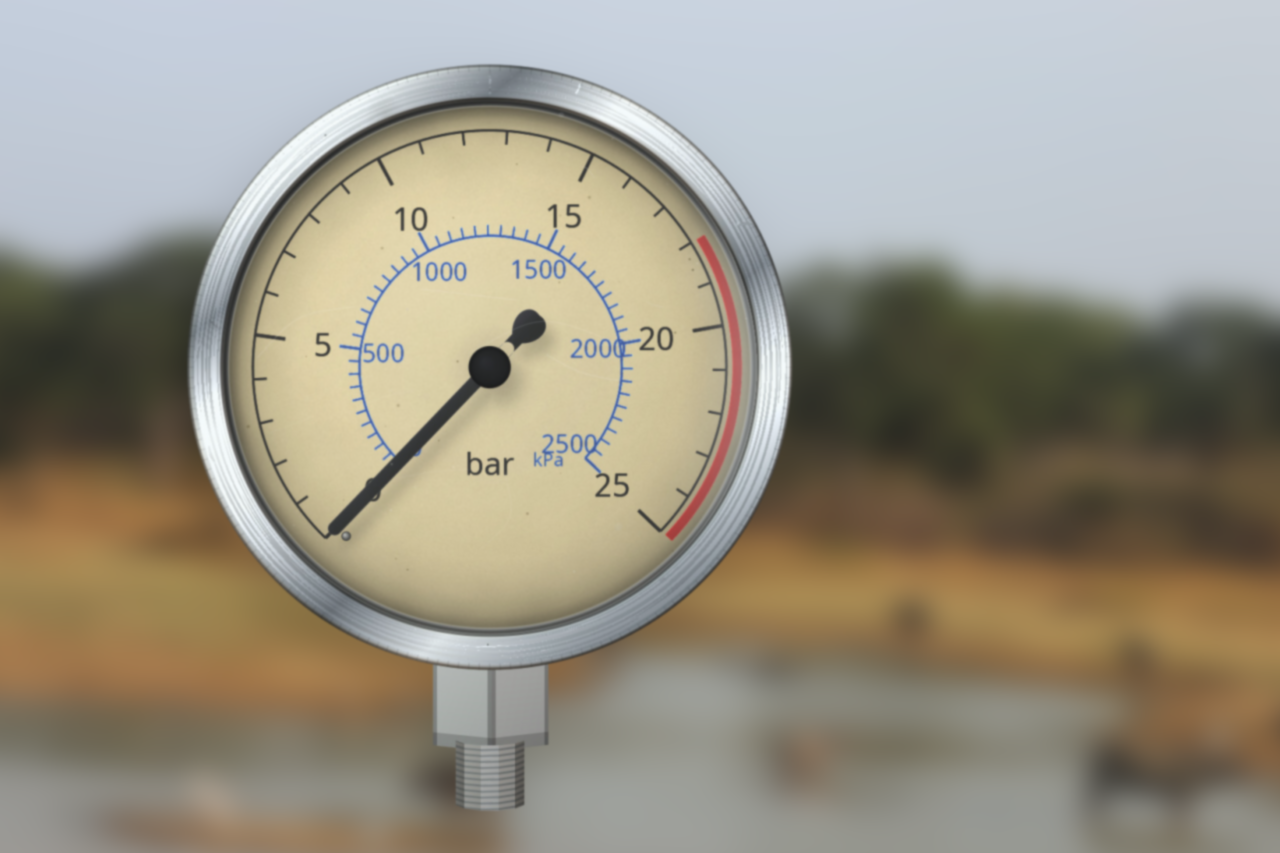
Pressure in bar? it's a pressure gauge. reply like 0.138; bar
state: 0; bar
